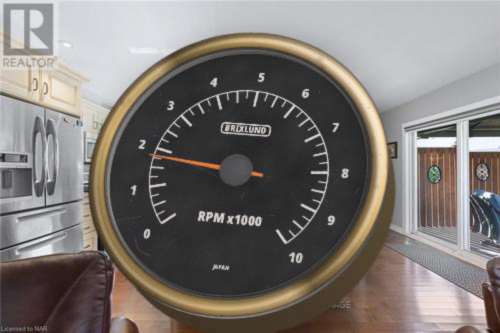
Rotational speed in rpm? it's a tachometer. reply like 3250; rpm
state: 1750; rpm
